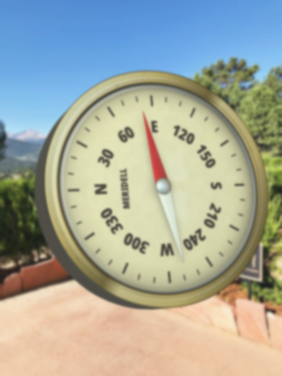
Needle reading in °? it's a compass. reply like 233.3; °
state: 80; °
